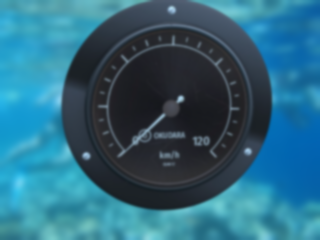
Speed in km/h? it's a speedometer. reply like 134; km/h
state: 0; km/h
